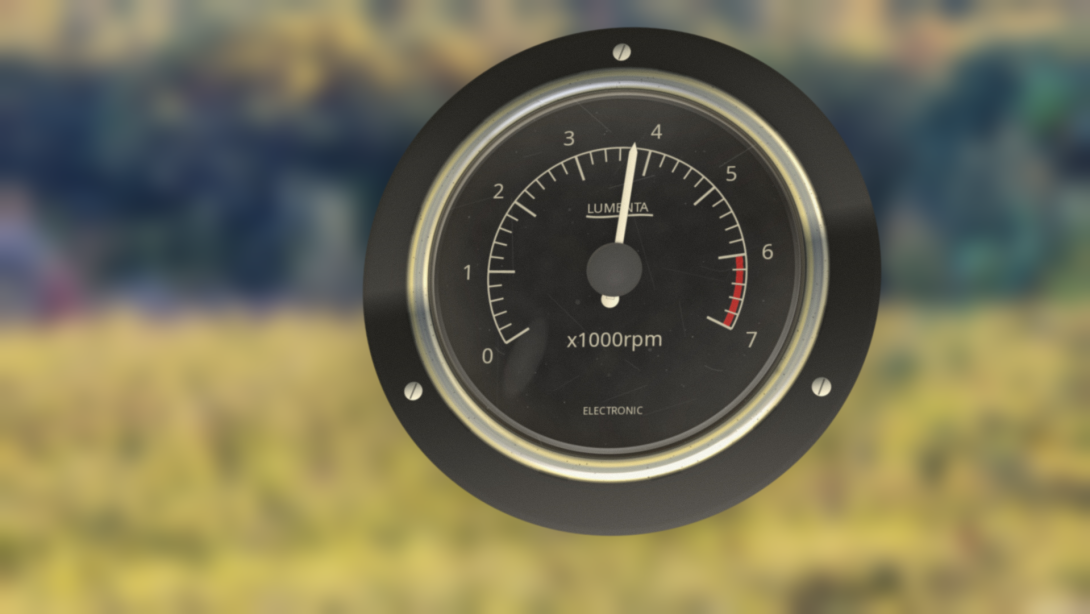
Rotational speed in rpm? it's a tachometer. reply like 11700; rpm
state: 3800; rpm
